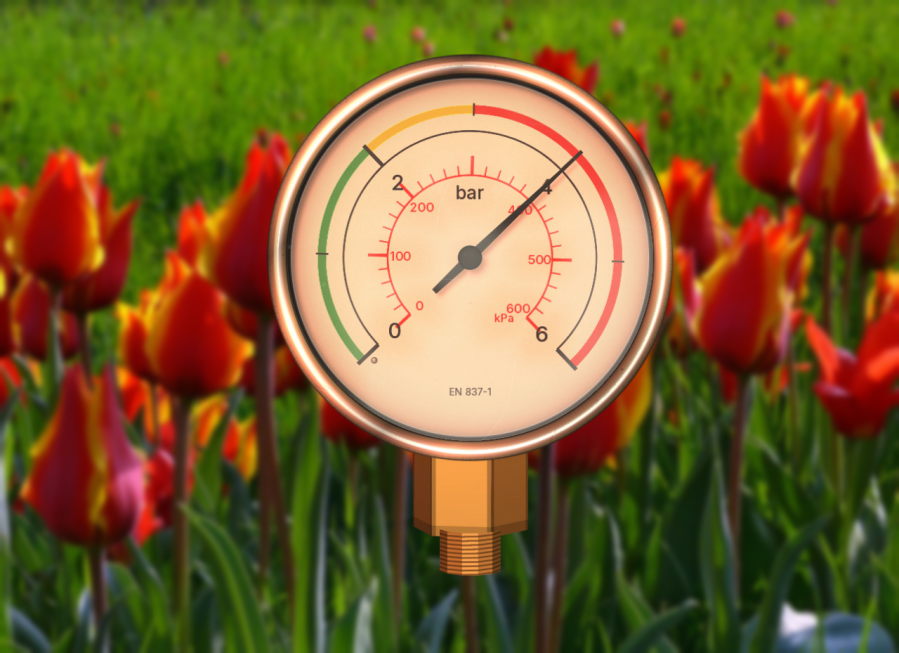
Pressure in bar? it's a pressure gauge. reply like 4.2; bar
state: 4; bar
